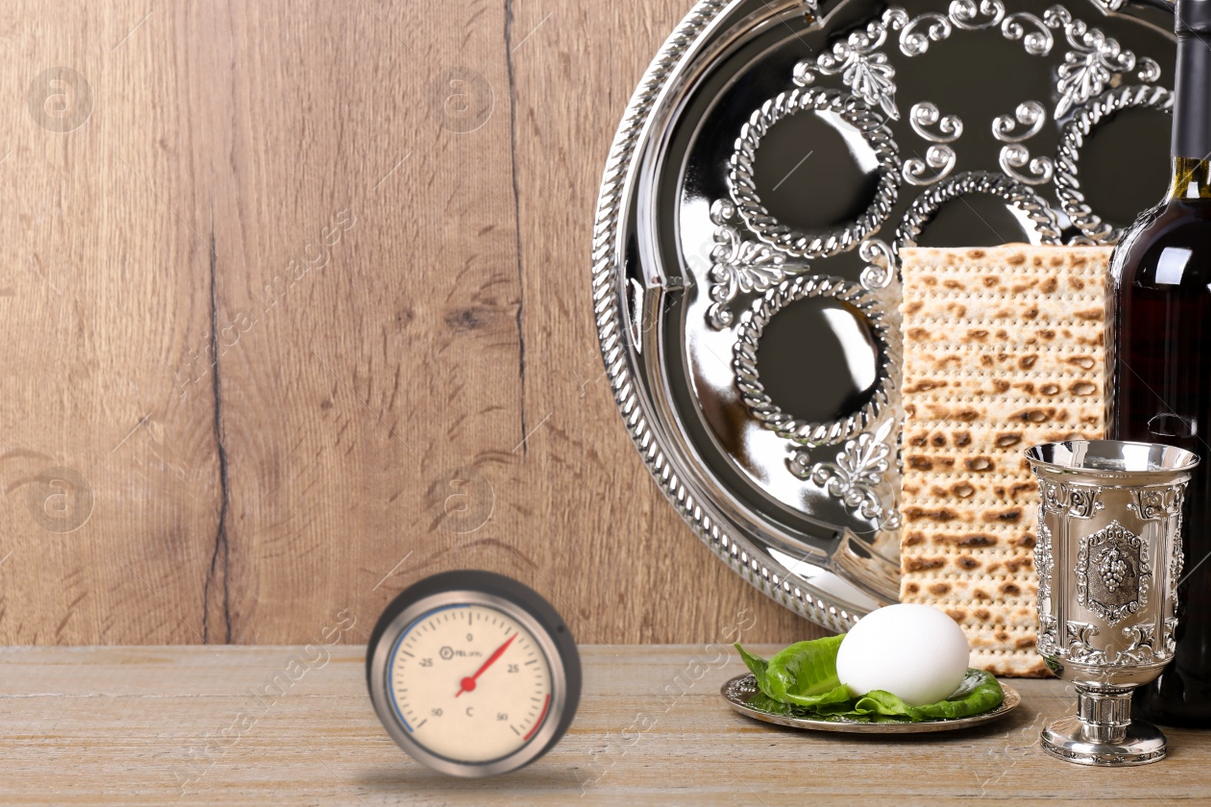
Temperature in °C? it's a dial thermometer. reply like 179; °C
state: 15; °C
